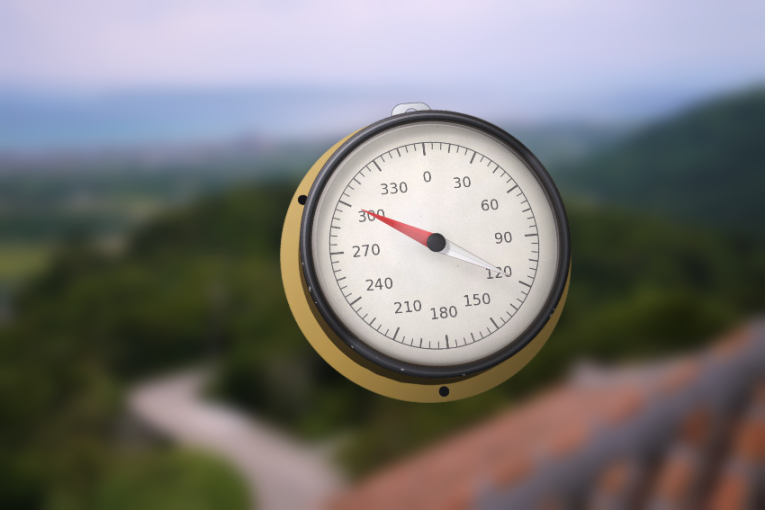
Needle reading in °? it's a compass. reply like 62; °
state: 300; °
